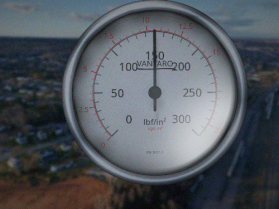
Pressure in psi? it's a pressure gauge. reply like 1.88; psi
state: 150; psi
